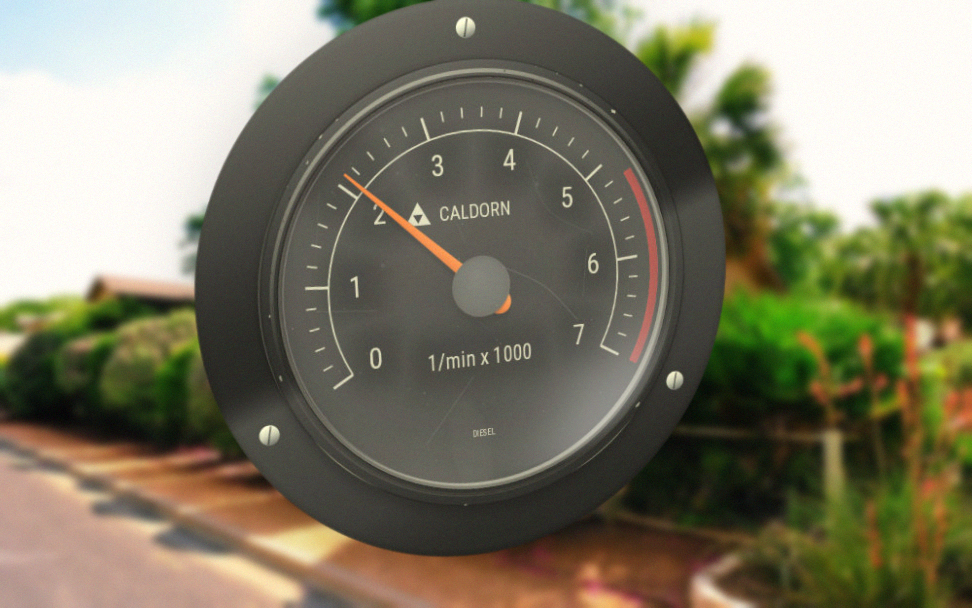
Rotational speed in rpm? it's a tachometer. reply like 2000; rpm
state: 2100; rpm
